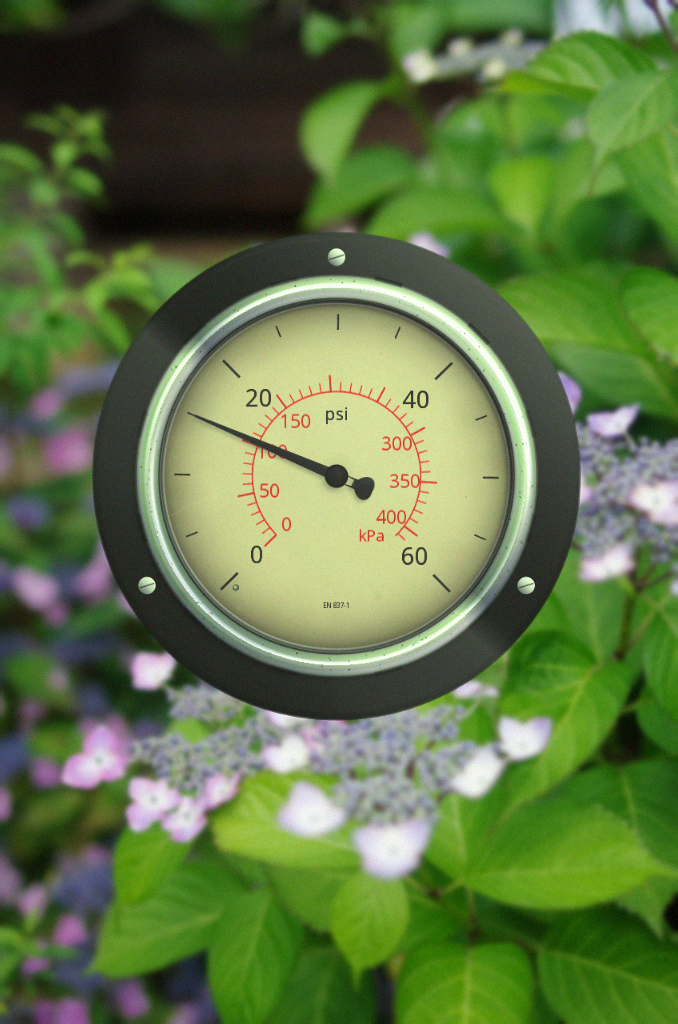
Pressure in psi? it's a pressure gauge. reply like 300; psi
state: 15; psi
